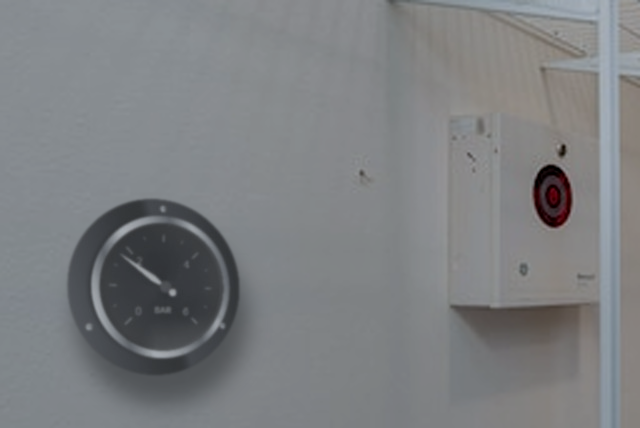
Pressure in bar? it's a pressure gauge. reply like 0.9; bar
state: 1.75; bar
